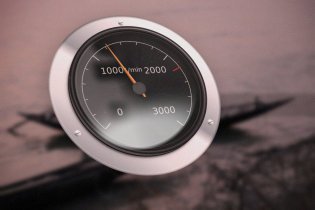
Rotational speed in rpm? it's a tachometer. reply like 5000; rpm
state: 1200; rpm
